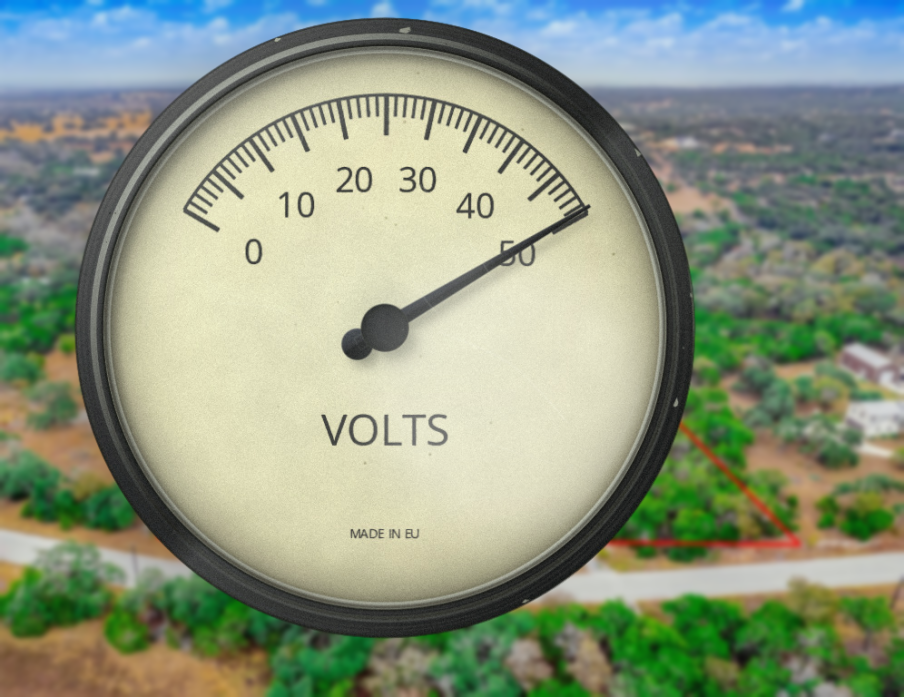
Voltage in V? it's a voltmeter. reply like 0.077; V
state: 49.5; V
